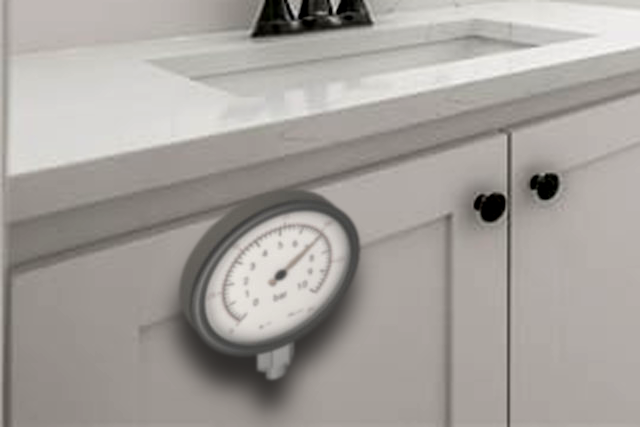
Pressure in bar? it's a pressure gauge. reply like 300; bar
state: 7; bar
